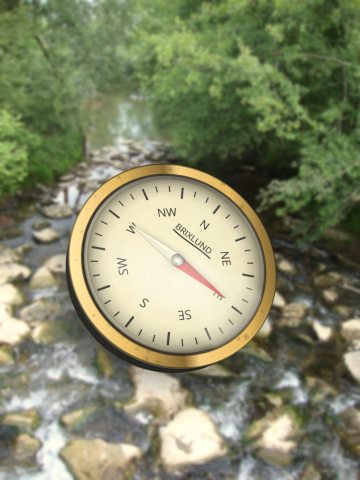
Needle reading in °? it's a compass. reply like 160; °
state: 90; °
